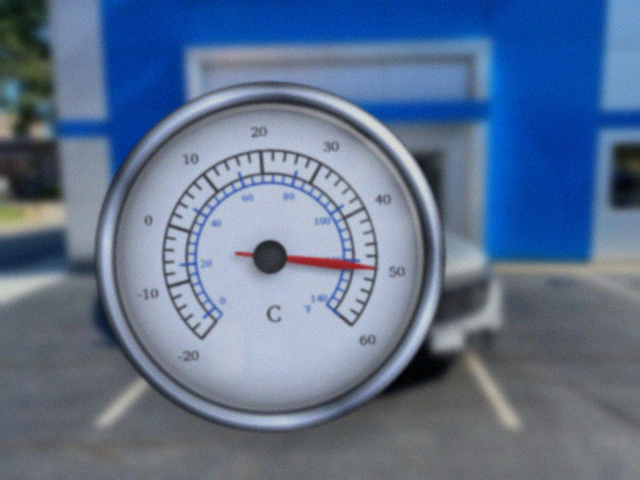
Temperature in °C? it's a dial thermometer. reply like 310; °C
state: 50; °C
